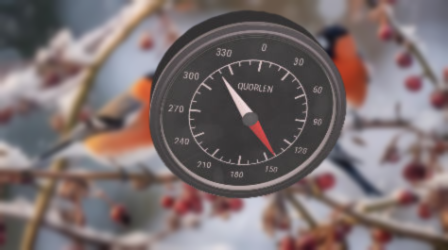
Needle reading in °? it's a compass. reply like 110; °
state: 140; °
